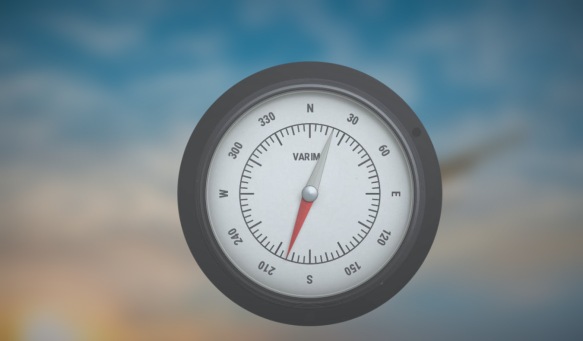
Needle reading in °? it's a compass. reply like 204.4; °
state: 200; °
